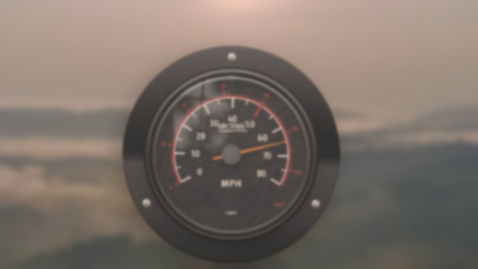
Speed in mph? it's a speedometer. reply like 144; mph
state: 65; mph
